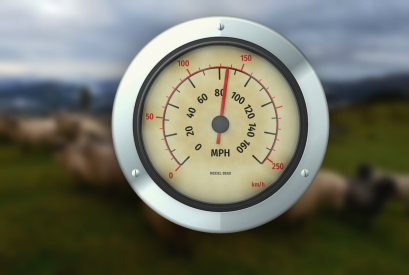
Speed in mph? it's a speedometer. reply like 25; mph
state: 85; mph
